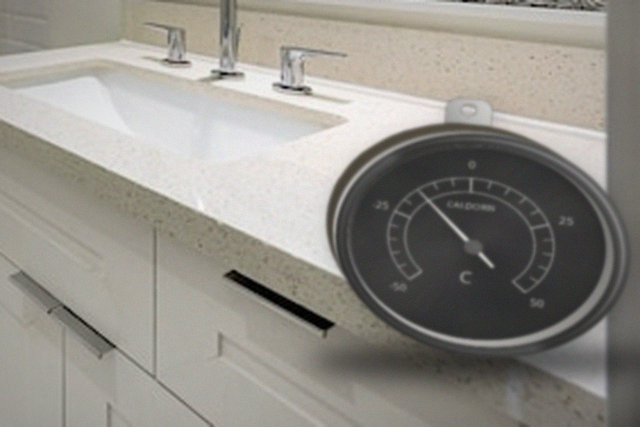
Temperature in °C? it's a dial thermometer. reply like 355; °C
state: -15; °C
